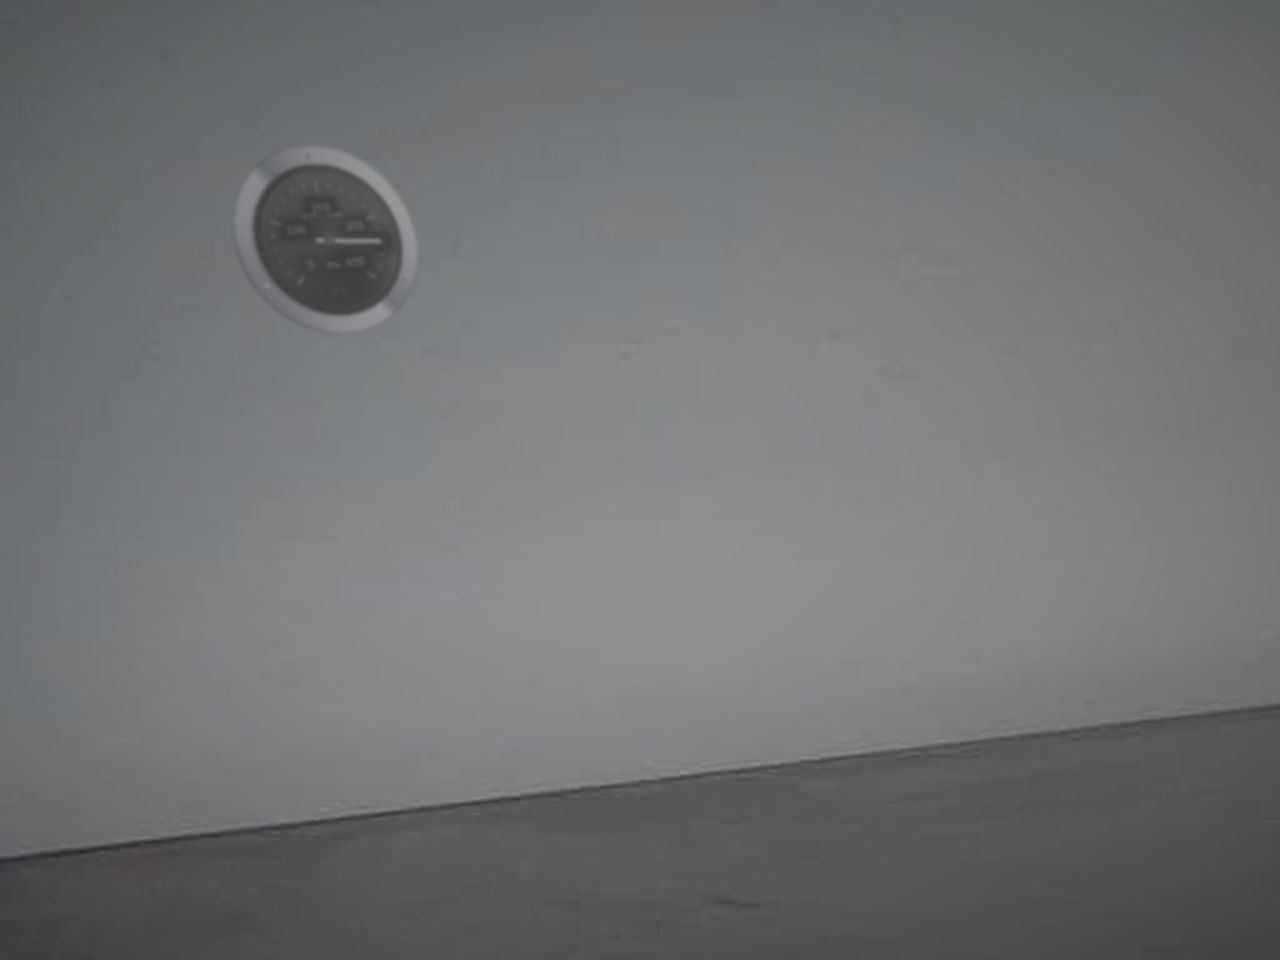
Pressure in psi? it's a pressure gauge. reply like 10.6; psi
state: 340; psi
